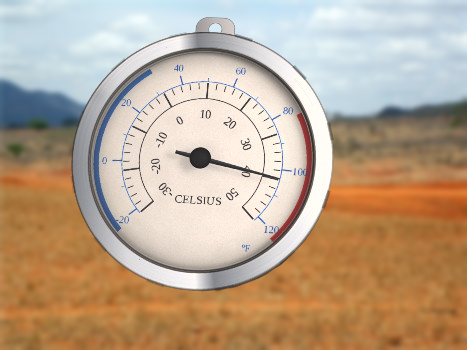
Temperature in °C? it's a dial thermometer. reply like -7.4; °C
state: 40; °C
